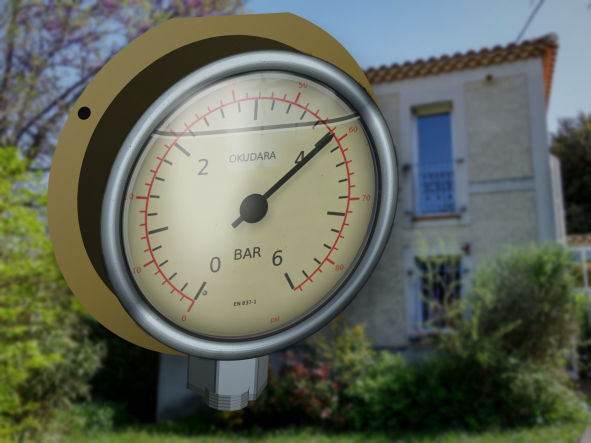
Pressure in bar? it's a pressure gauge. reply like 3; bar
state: 4; bar
